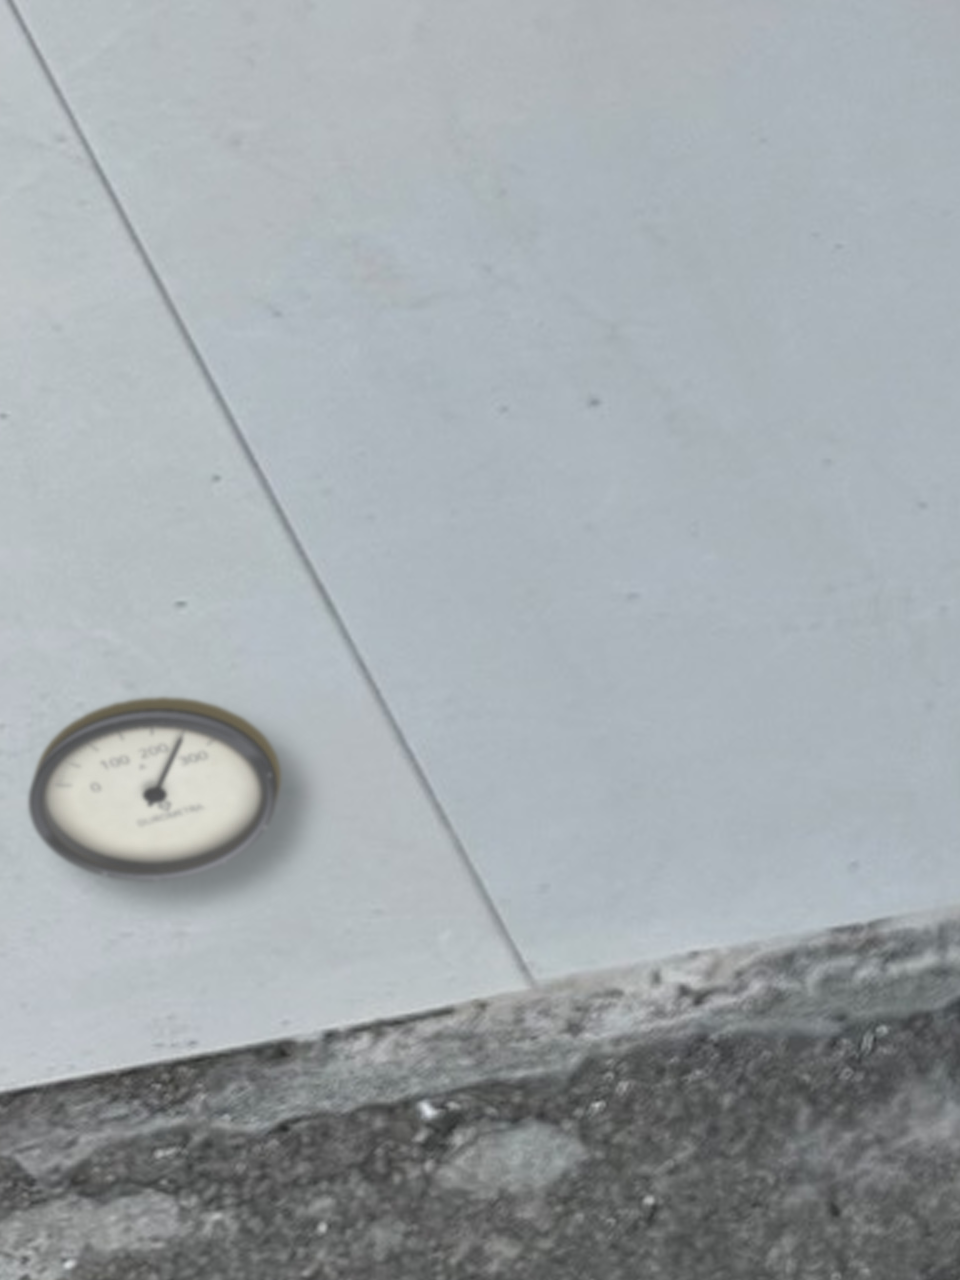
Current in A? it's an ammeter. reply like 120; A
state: 250; A
